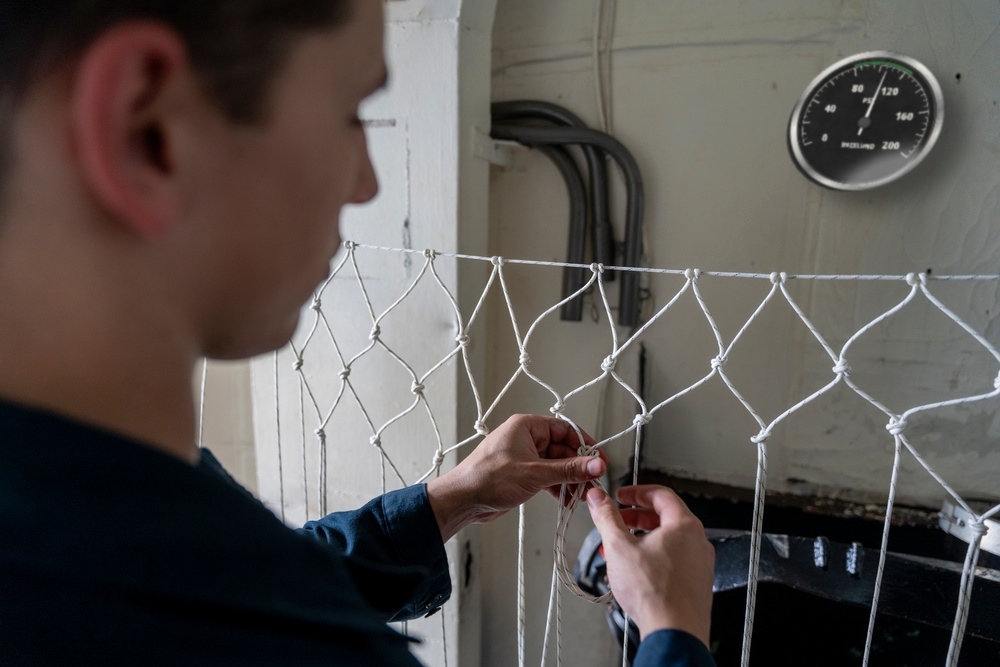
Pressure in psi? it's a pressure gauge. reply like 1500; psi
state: 105; psi
